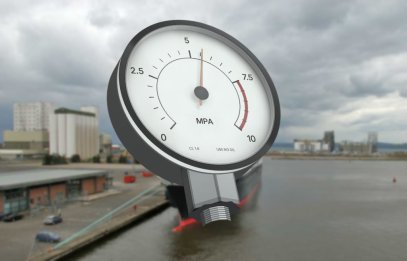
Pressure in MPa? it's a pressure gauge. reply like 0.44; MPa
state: 5.5; MPa
